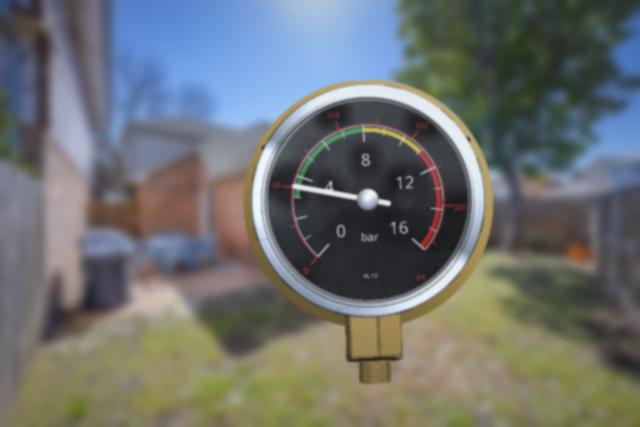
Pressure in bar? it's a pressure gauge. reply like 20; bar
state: 3.5; bar
